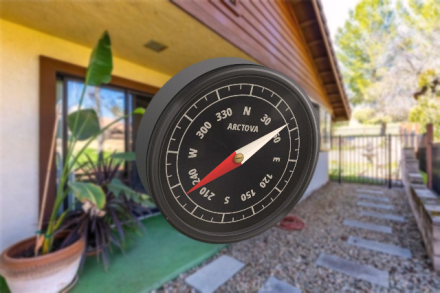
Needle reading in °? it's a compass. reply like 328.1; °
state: 230; °
